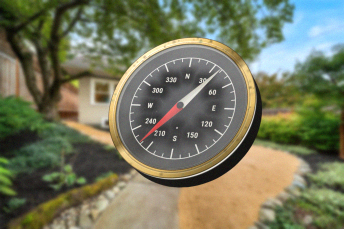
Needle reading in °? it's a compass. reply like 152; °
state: 220; °
